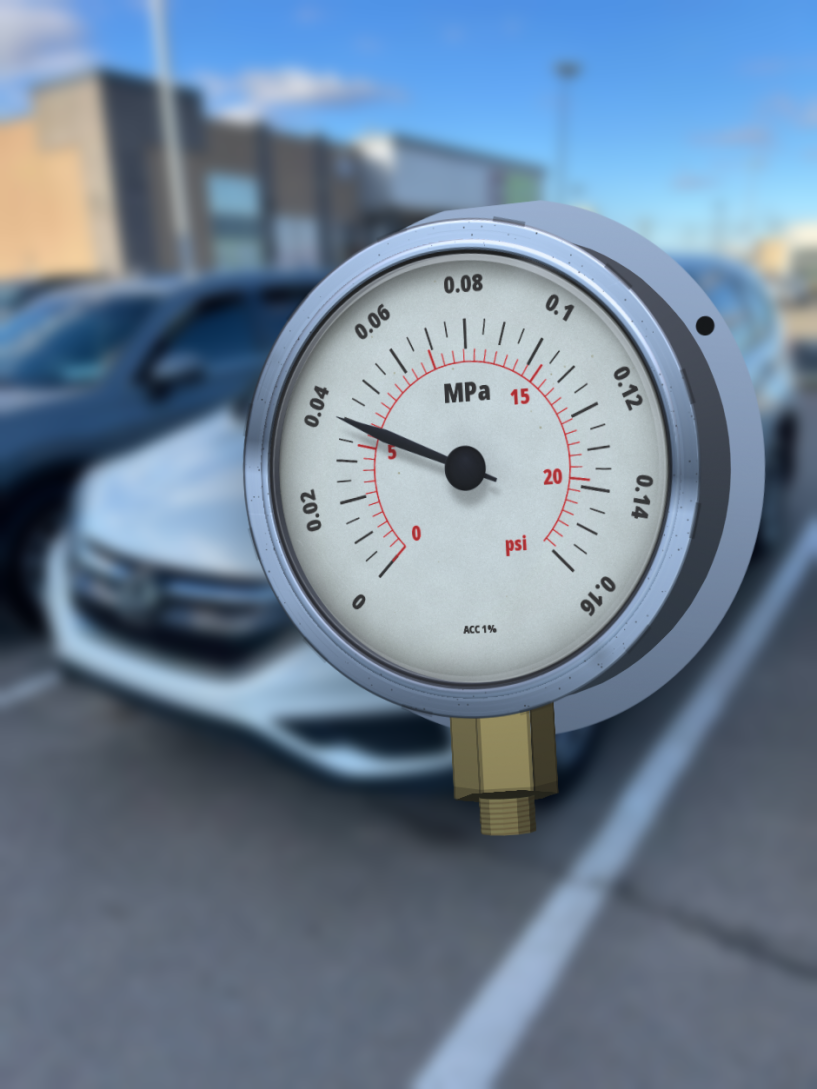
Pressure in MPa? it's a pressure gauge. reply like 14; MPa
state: 0.04; MPa
